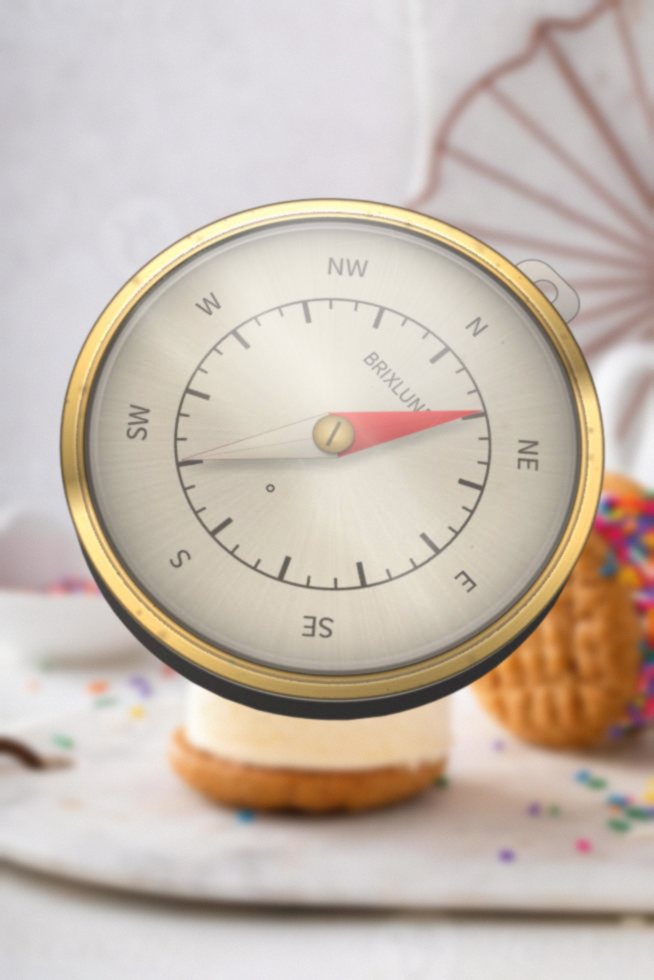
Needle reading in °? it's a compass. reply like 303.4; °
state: 30; °
